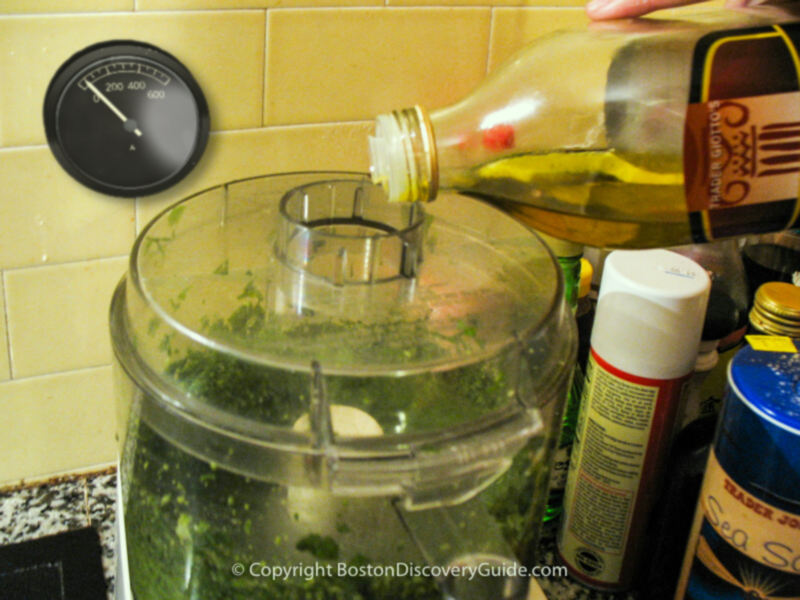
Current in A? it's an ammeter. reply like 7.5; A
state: 50; A
